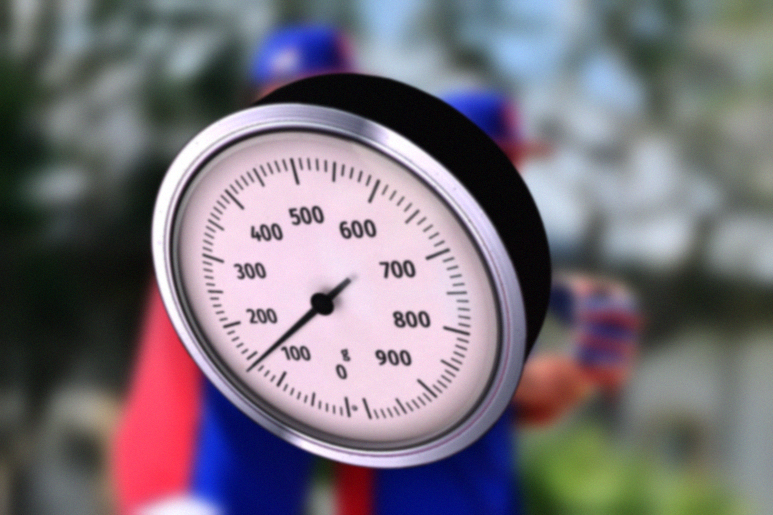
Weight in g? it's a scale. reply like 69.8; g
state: 140; g
